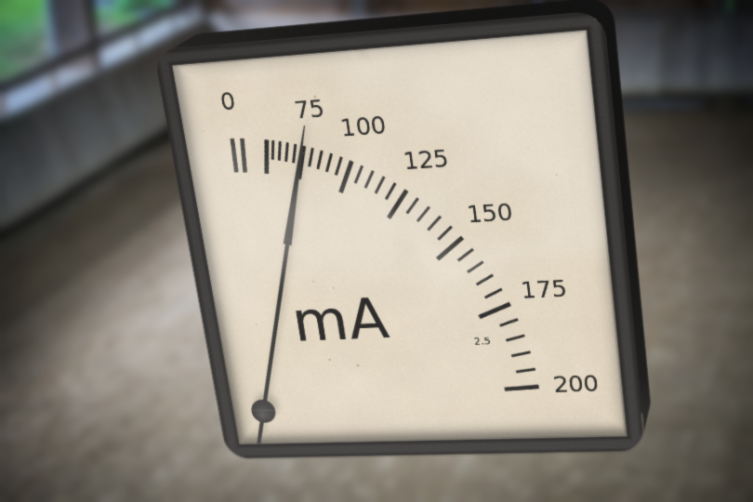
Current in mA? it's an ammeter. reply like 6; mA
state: 75; mA
